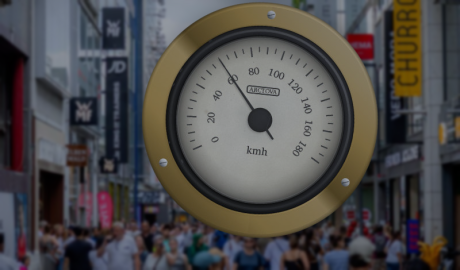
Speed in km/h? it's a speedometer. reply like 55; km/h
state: 60; km/h
